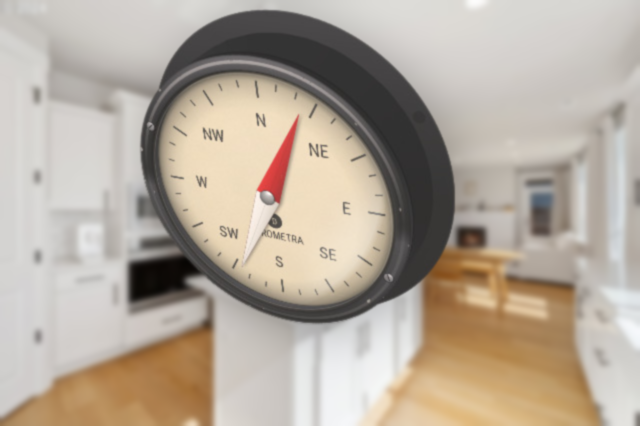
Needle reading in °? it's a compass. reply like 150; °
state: 25; °
